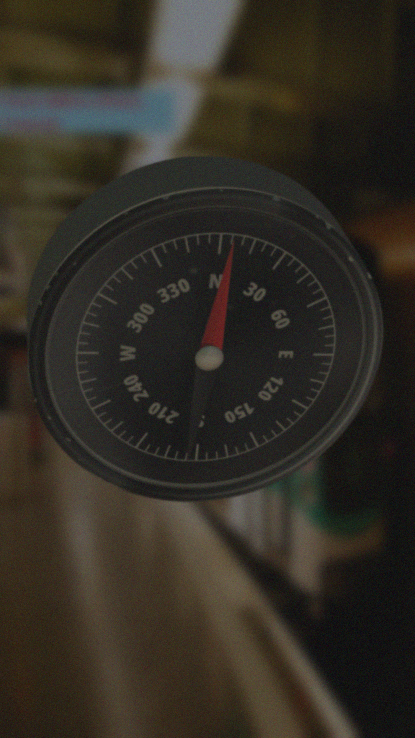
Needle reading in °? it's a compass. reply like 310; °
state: 5; °
